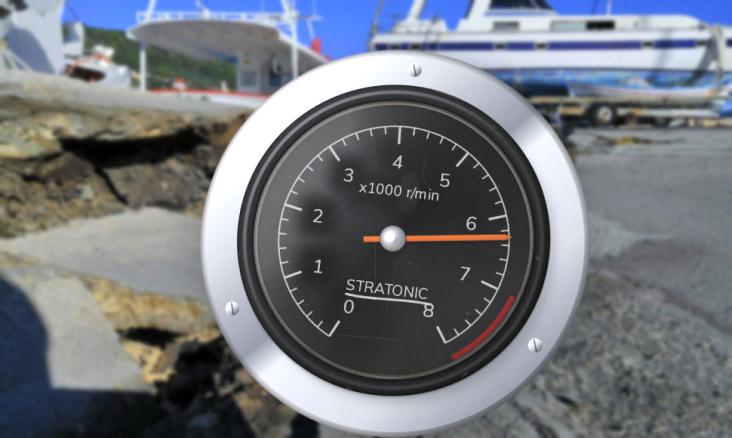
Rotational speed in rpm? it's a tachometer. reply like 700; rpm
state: 6300; rpm
